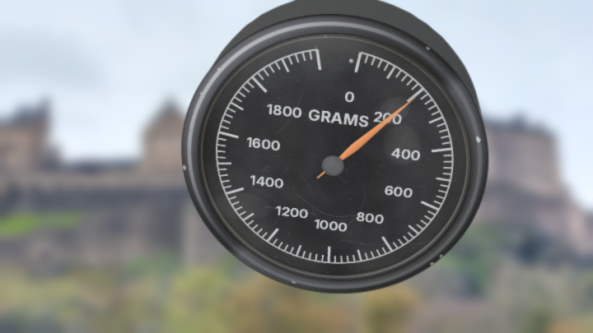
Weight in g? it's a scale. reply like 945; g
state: 200; g
